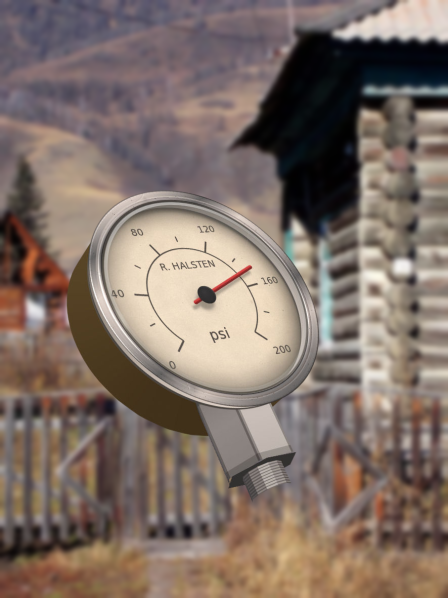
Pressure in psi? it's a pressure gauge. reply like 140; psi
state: 150; psi
